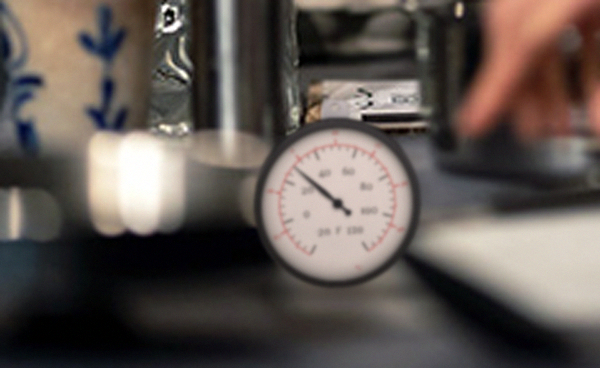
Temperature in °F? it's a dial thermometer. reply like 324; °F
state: 28; °F
